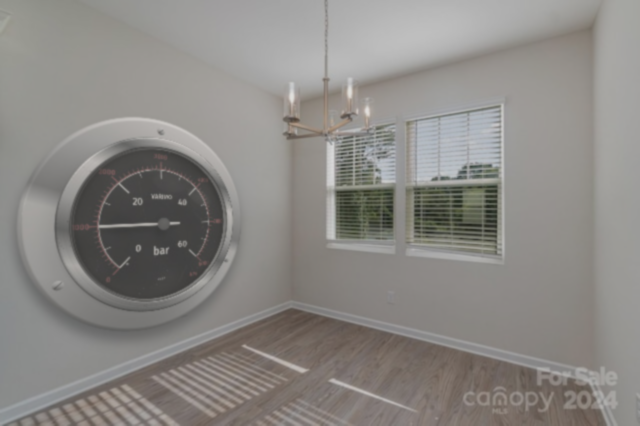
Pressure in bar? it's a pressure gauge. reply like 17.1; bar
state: 10; bar
